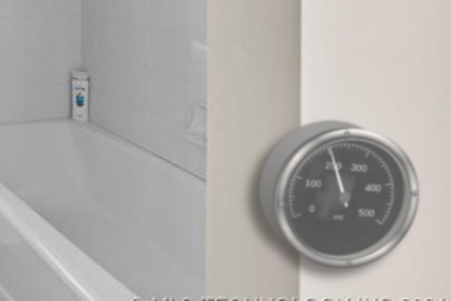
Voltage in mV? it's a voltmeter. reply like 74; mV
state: 200; mV
